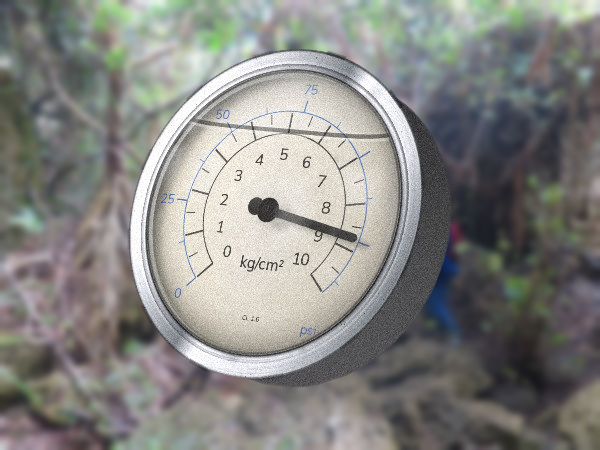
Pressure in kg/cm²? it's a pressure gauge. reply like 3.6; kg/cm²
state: 8.75; kg/cm²
